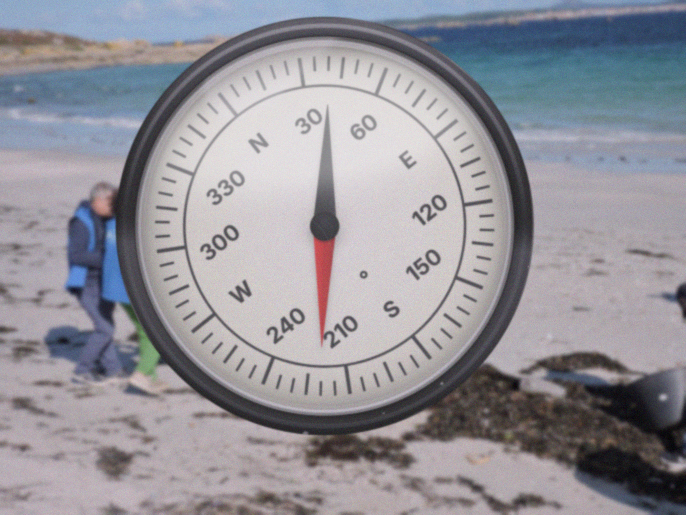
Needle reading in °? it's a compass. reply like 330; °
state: 220; °
